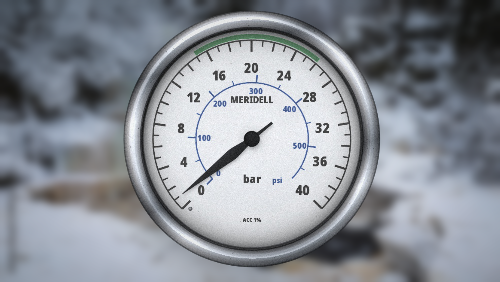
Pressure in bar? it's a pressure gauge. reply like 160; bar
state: 1; bar
